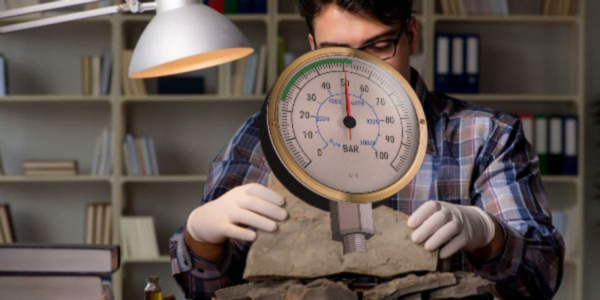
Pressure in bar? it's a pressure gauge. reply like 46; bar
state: 50; bar
